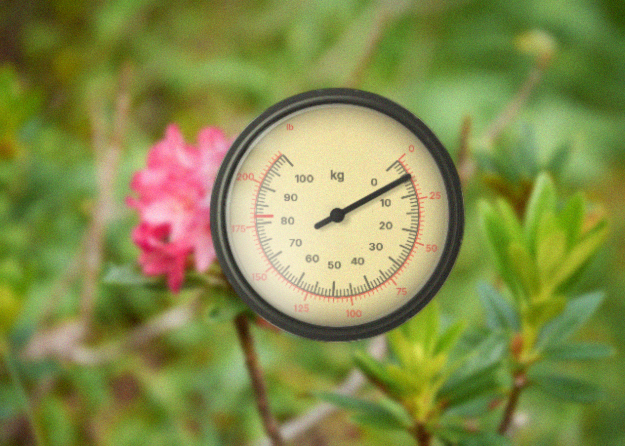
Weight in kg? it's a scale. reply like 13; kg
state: 5; kg
